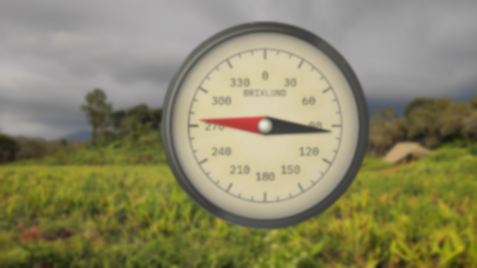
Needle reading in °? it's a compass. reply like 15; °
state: 275; °
